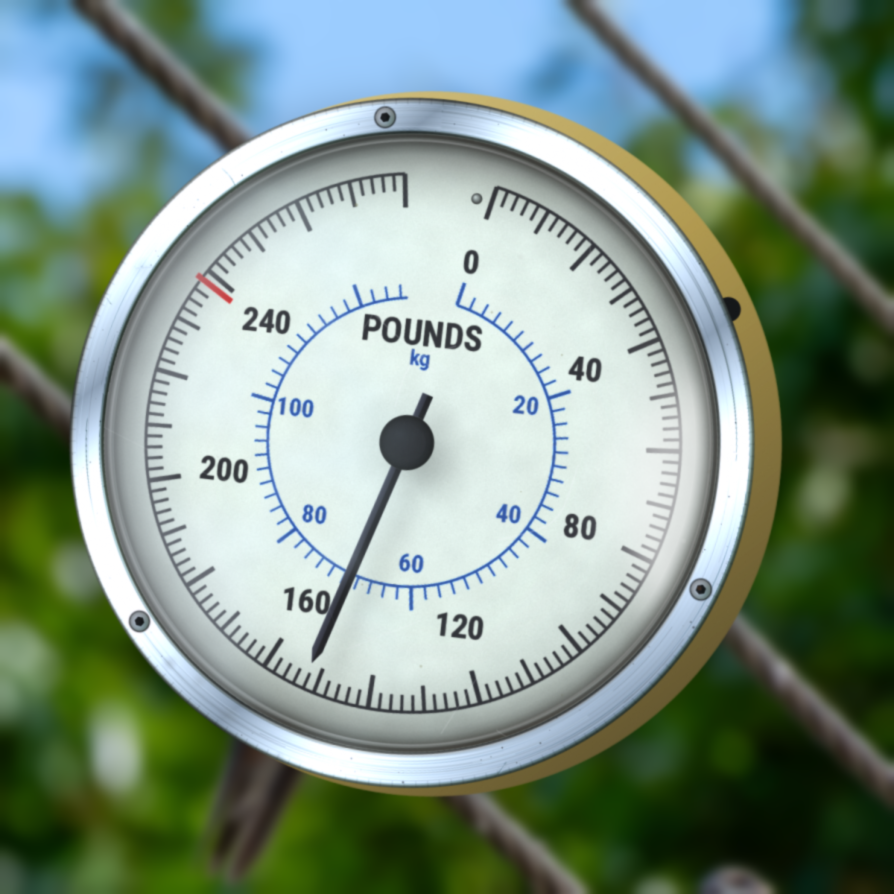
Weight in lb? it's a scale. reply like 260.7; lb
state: 152; lb
